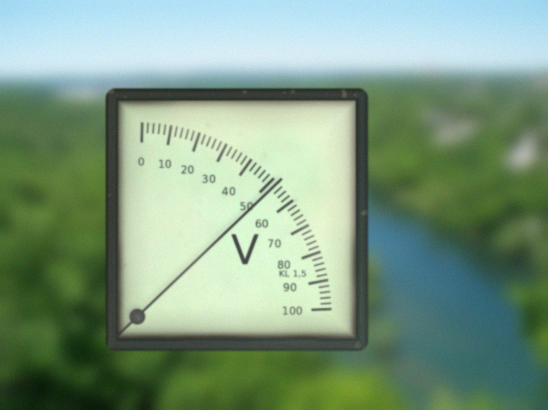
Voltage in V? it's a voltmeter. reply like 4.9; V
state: 52; V
